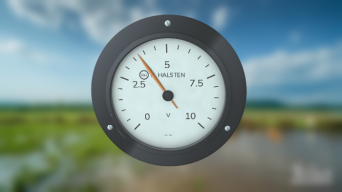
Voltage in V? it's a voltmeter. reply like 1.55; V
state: 3.75; V
